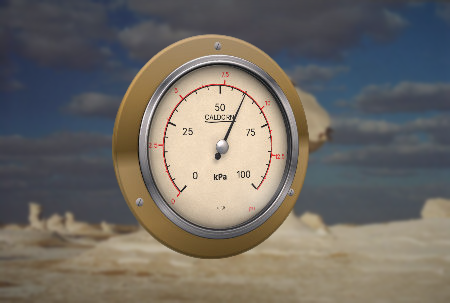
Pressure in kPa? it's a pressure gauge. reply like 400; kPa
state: 60; kPa
